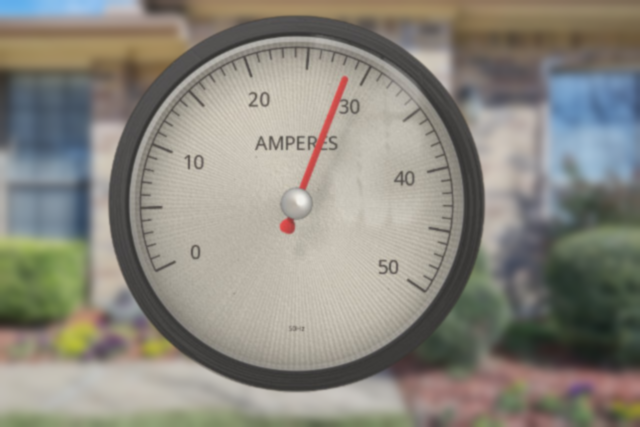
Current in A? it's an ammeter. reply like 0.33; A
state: 28.5; A
